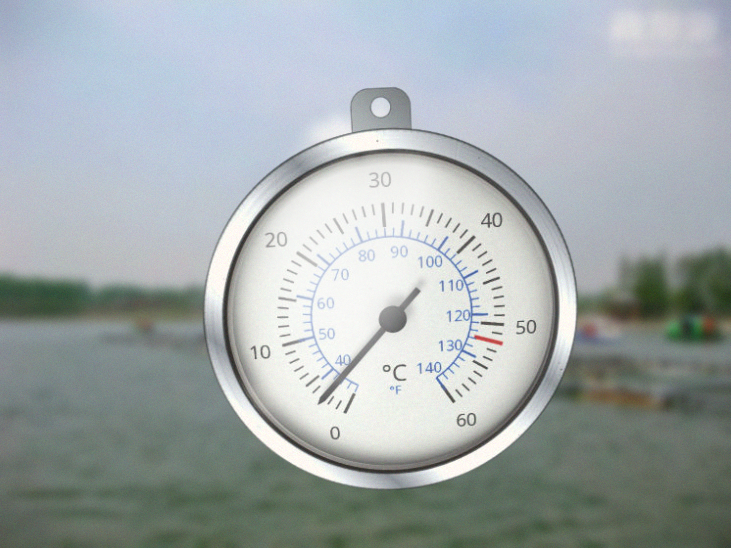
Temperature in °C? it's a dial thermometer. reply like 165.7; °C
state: 3; °C
